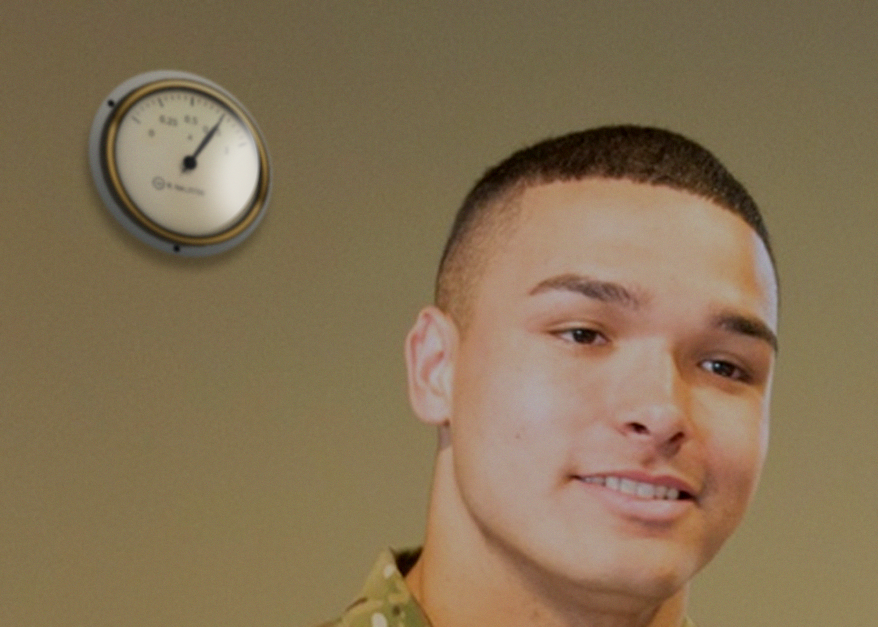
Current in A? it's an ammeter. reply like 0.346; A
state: 0.75; A
